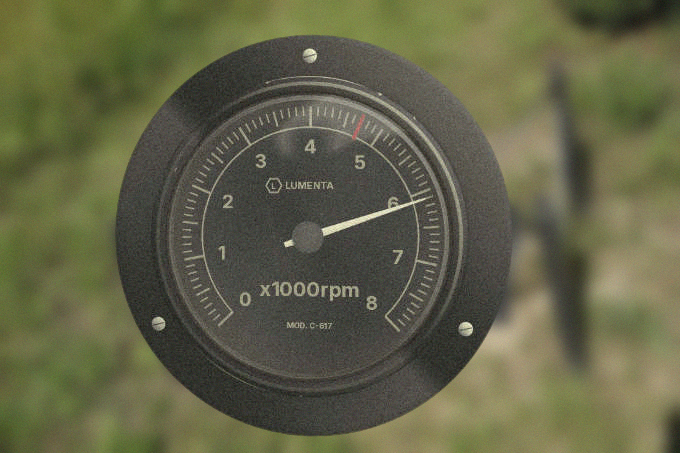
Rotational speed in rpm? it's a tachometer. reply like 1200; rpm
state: 6100; rpm
